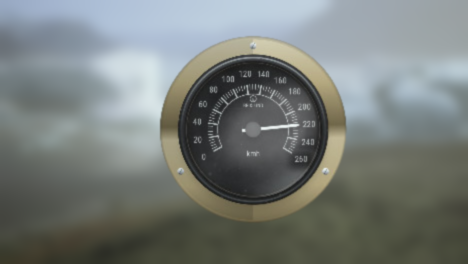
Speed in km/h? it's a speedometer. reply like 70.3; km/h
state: 220; km/h
